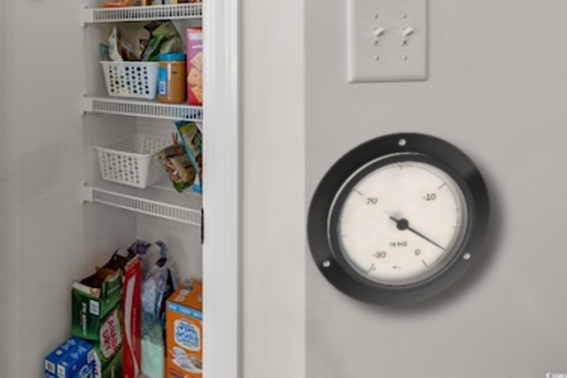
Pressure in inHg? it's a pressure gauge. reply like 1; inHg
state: -2.5; inHg
